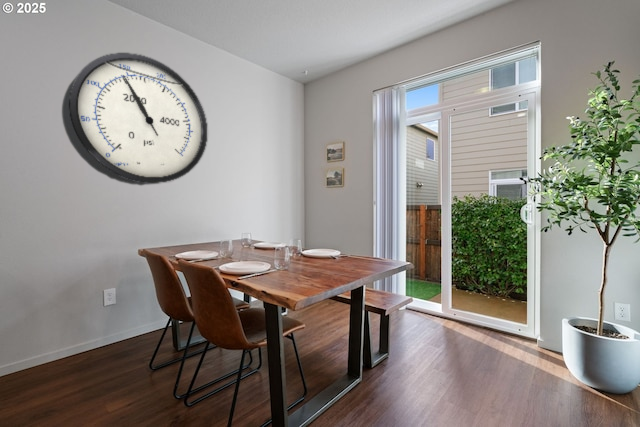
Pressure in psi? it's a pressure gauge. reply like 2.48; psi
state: 2000; psi
